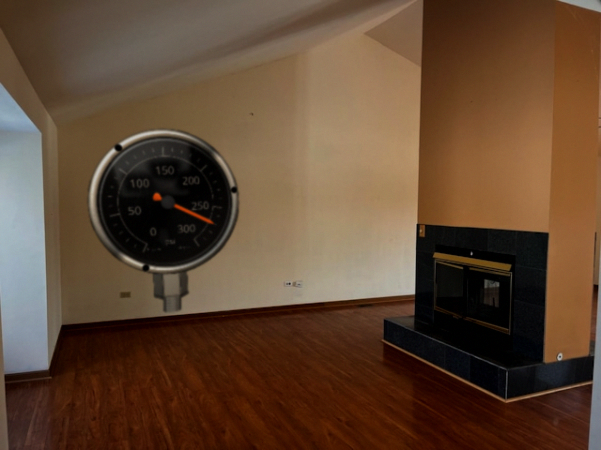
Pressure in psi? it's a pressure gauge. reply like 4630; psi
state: 270; psi
